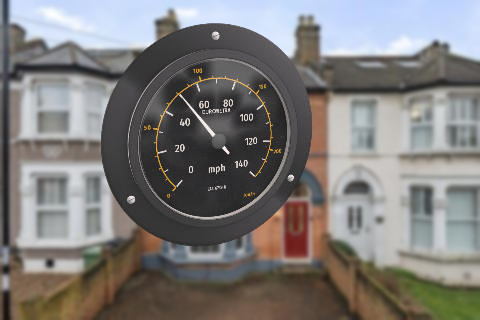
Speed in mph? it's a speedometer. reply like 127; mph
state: 50; mph
